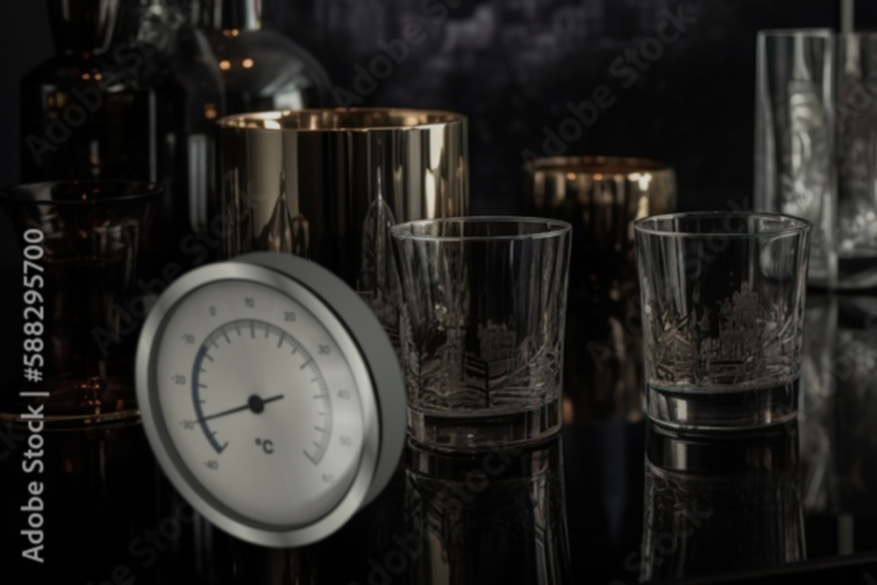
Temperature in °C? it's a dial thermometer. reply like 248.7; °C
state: -30; °C
